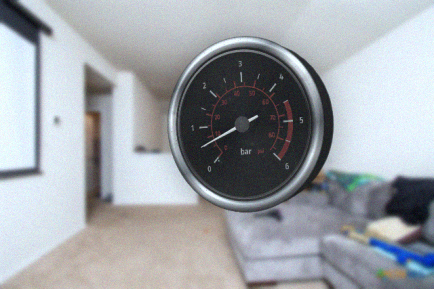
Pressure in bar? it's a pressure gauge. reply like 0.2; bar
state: 0.5; bar
